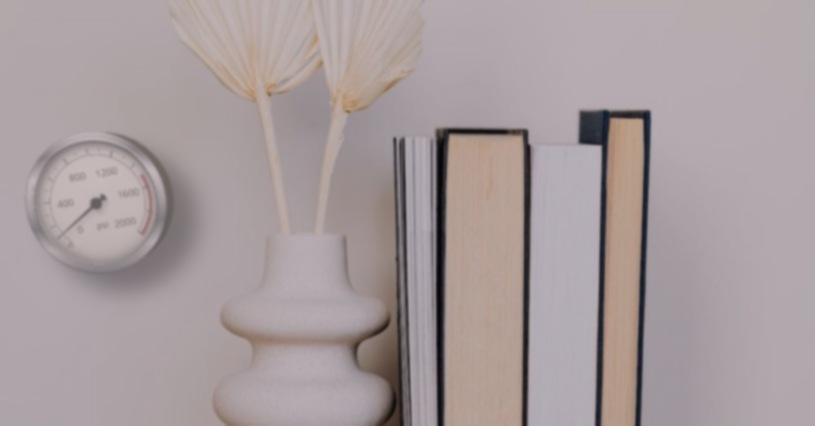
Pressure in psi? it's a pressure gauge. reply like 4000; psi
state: 100; psi
